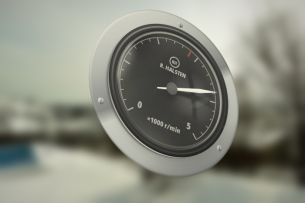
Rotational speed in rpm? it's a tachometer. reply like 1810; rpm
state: 3800; rpm
